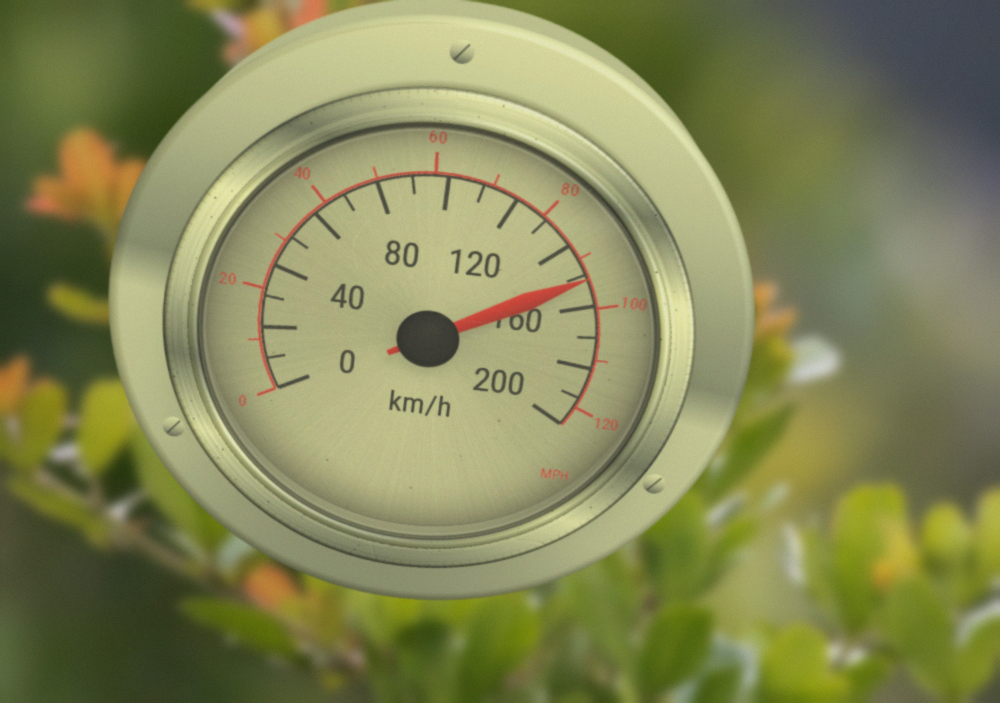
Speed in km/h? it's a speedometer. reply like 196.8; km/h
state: 150; km/h
